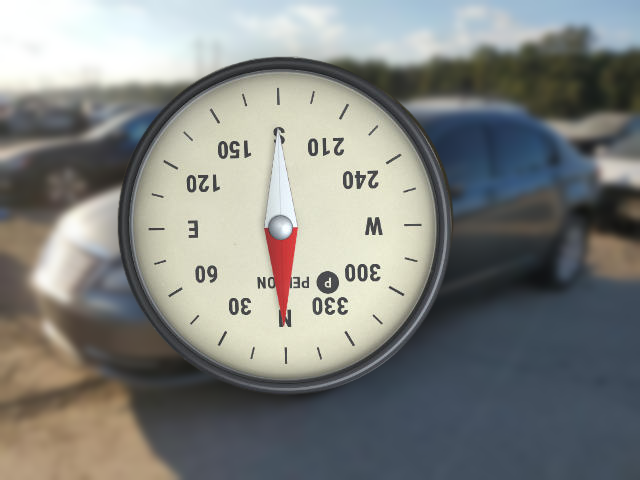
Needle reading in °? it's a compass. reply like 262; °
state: 0; °
